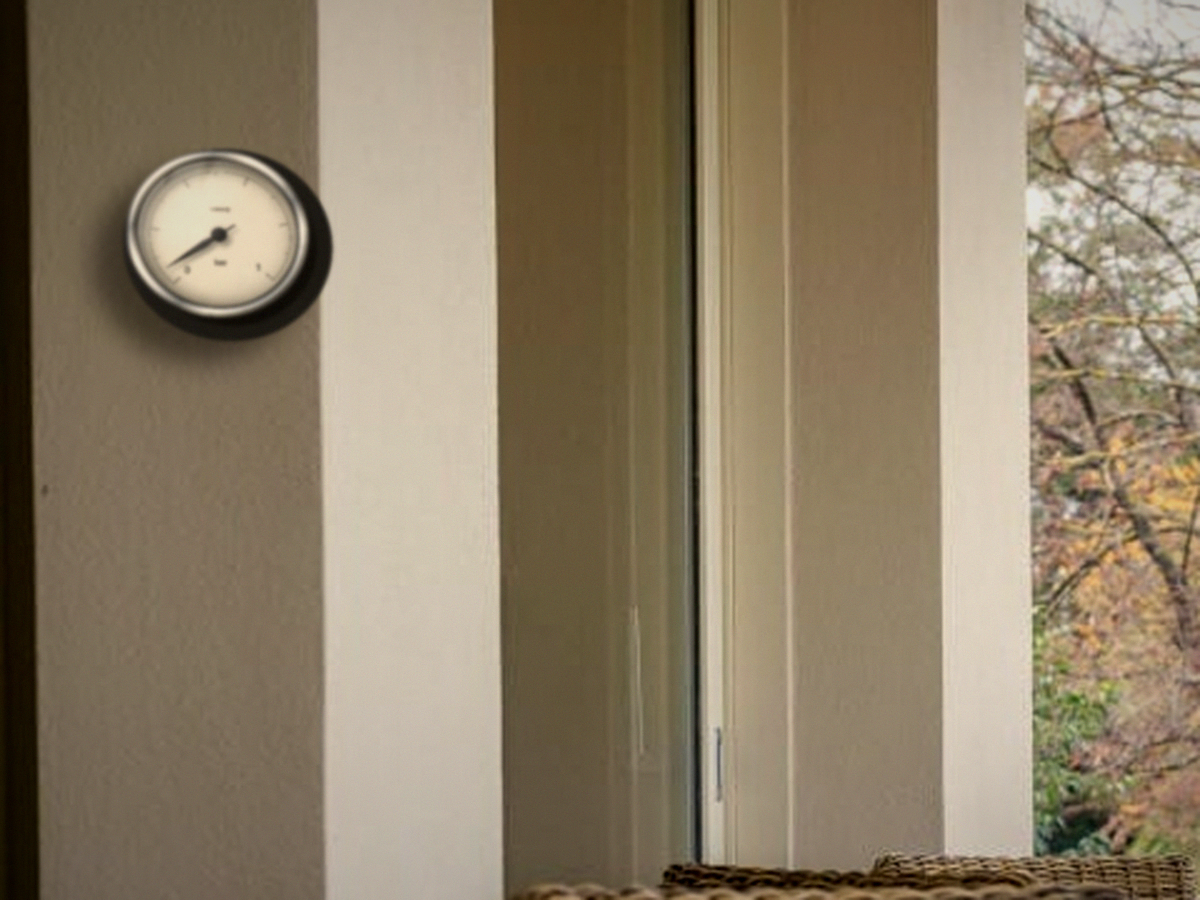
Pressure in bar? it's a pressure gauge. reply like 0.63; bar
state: 0.05; bar
